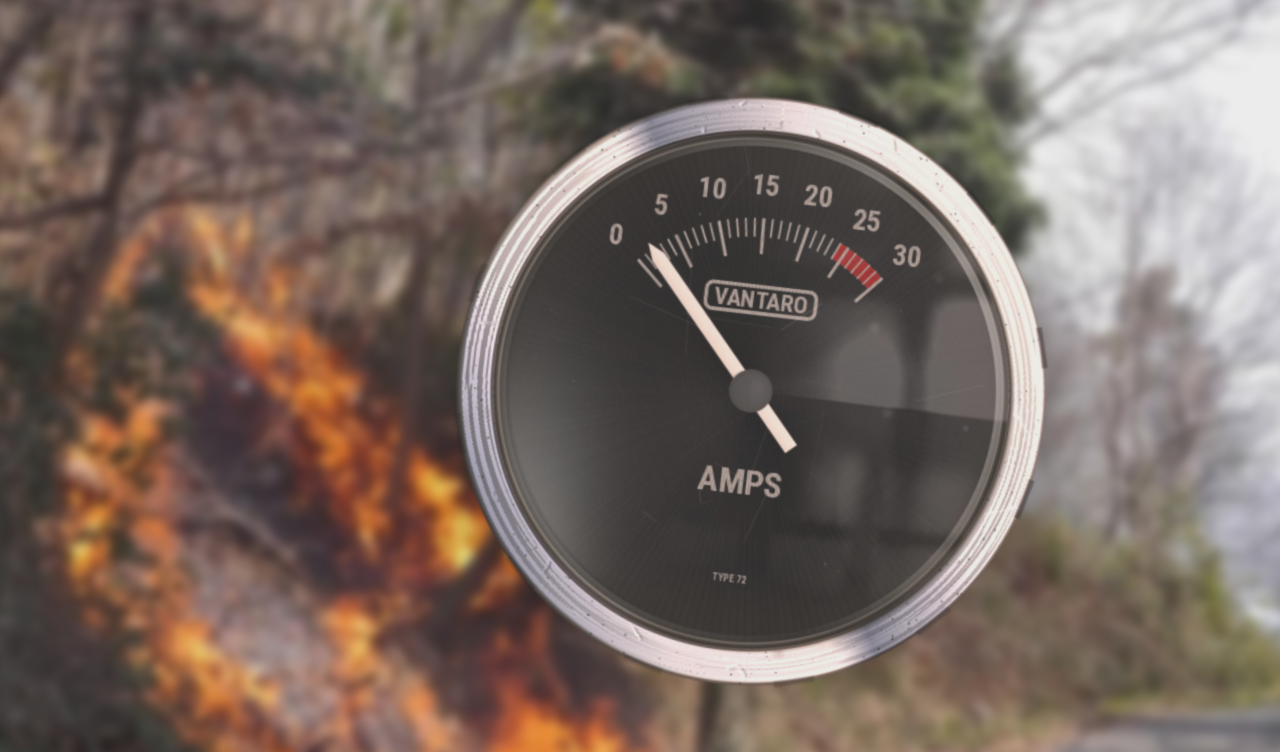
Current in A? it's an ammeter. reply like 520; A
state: 2; A
